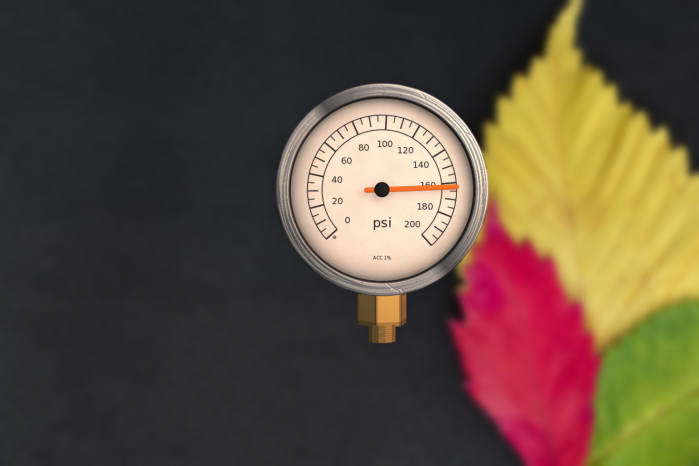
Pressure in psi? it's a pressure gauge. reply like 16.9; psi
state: 162.5; psi
